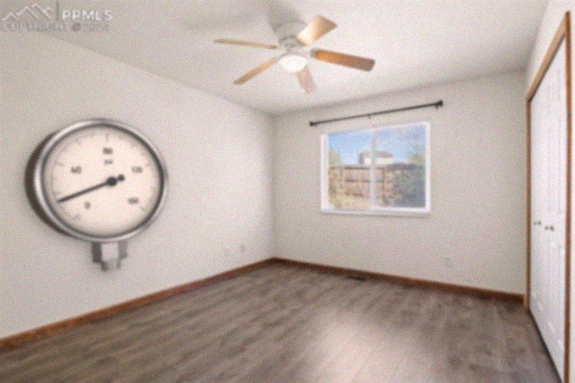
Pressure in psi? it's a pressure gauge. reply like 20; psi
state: 15; psi
